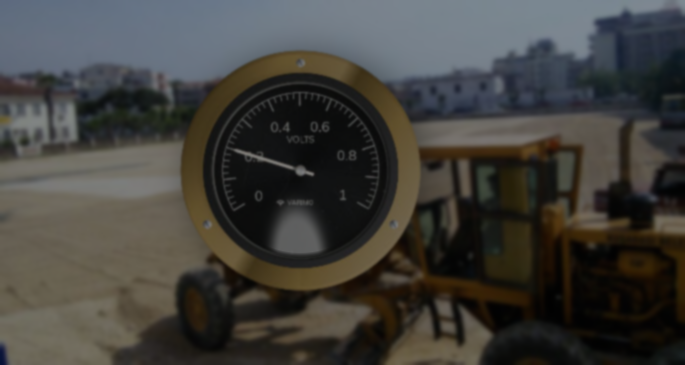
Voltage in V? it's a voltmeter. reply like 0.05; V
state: 0.2; V
